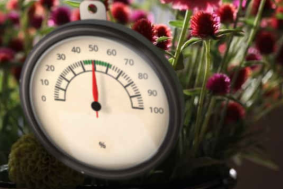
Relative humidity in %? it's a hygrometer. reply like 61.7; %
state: 50; %
